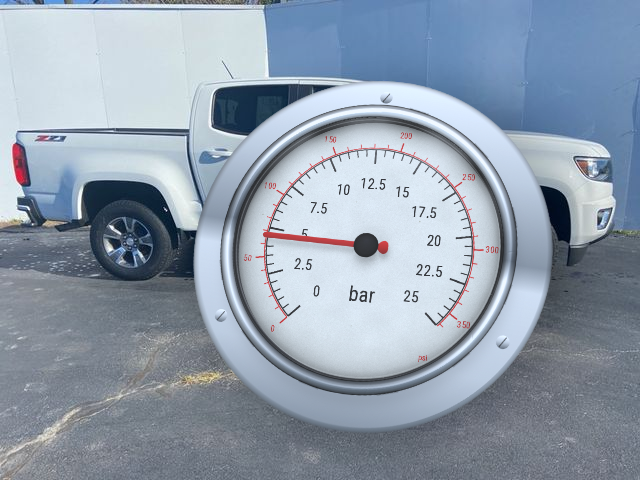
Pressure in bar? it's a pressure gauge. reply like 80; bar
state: 4.5; bar
